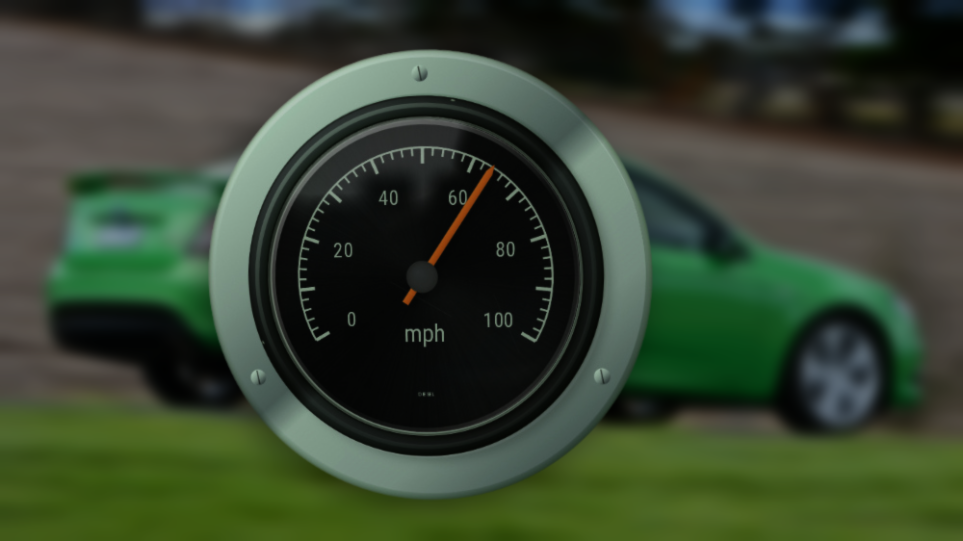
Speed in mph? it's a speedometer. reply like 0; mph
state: 64; mph
